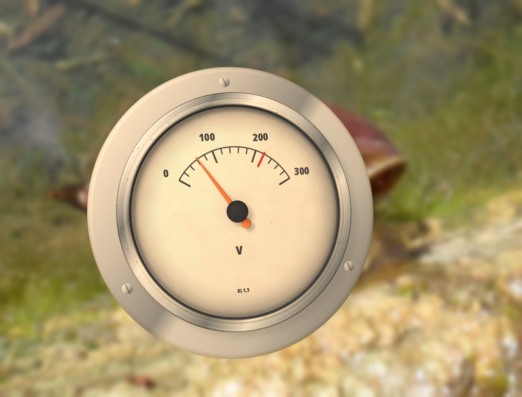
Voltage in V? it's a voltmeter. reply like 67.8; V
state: 60; V
